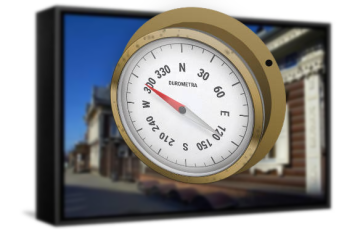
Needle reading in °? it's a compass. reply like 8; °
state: 300; °
